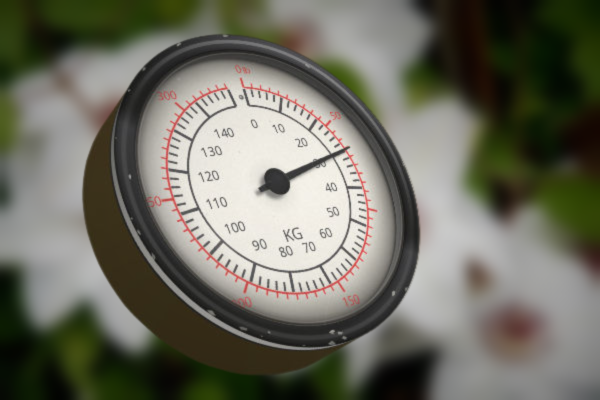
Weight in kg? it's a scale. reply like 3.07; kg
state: 30; kg
